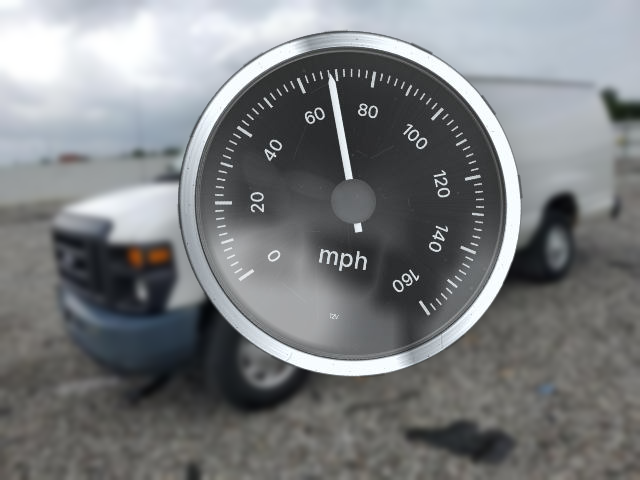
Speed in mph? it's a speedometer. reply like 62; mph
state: 68; mph
